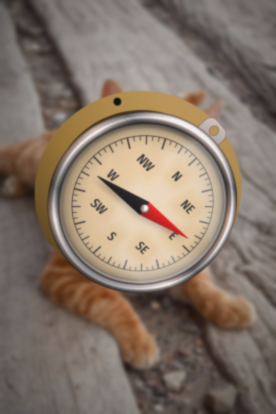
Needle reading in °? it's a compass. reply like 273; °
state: 80; °
